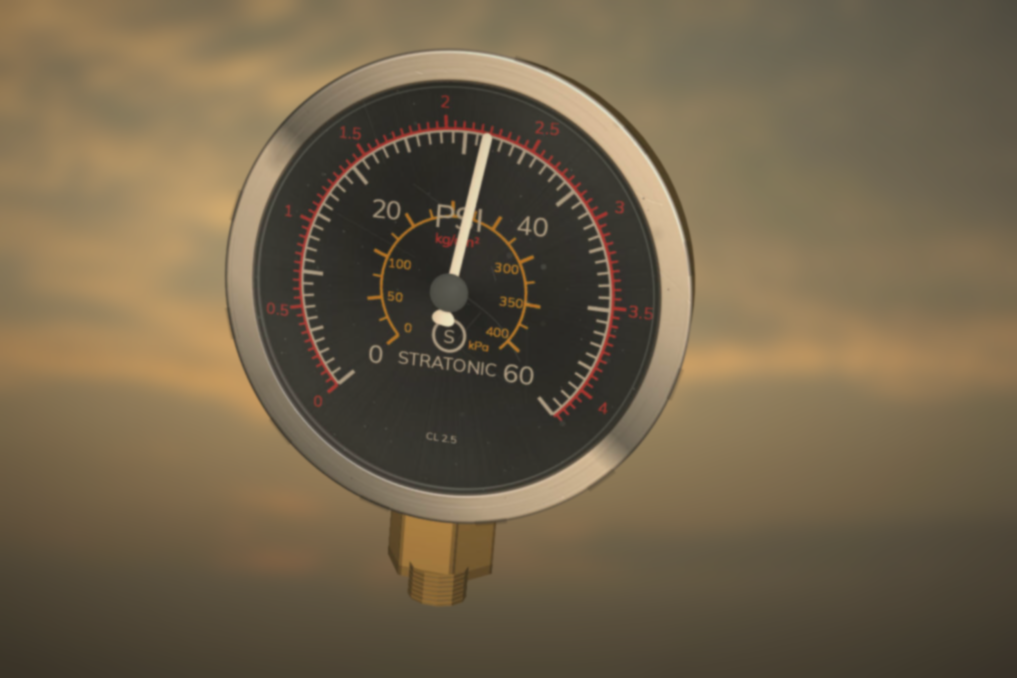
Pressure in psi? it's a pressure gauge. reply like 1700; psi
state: 32; psi
